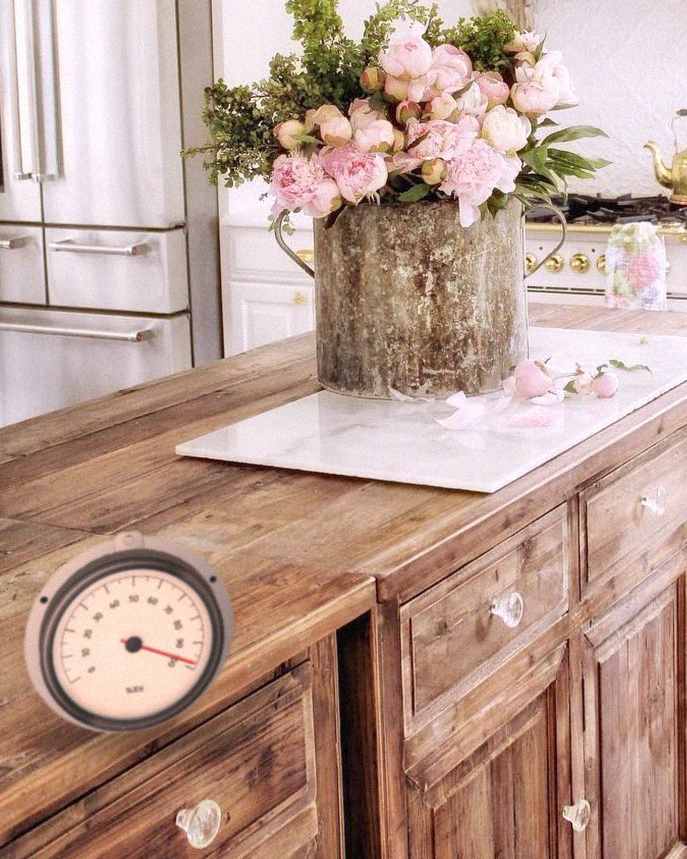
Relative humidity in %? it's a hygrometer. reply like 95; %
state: 97.5; %
